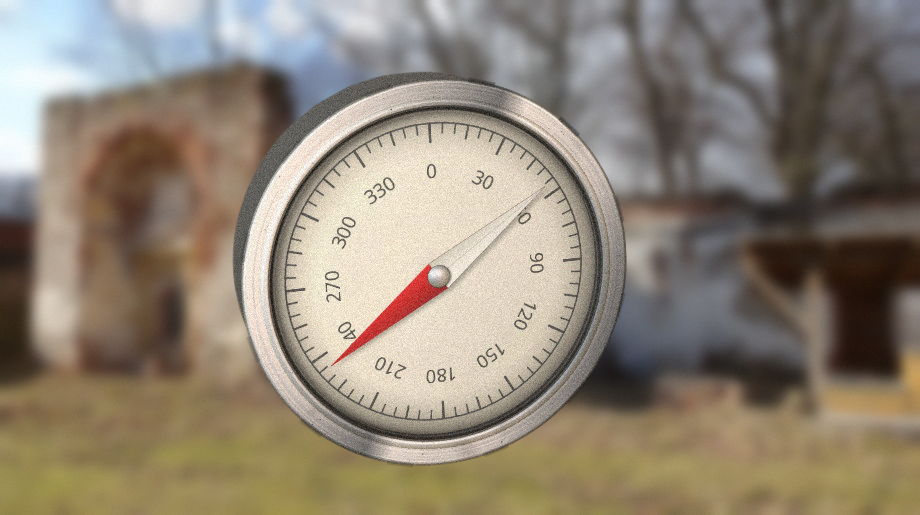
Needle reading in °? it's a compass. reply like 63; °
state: 235; °
